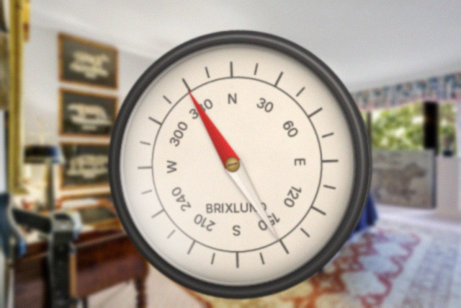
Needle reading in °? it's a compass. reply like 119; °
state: 330; °
